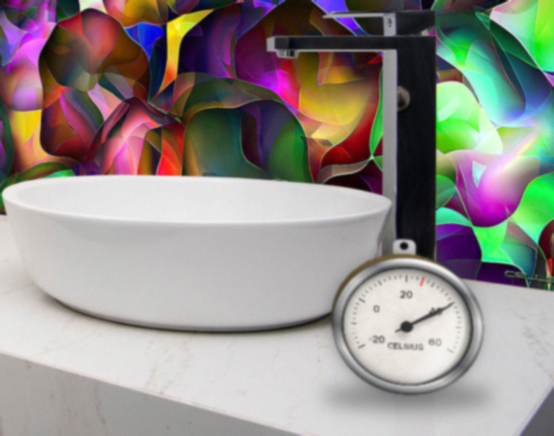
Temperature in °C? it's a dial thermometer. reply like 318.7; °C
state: 40; °C
